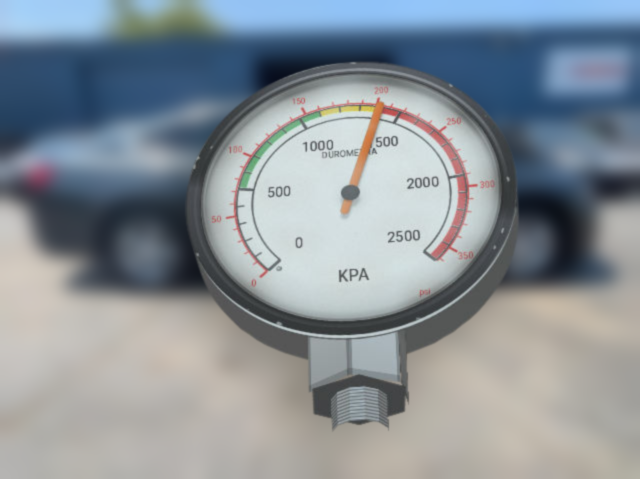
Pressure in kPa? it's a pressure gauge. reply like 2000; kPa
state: 1400; kPa
